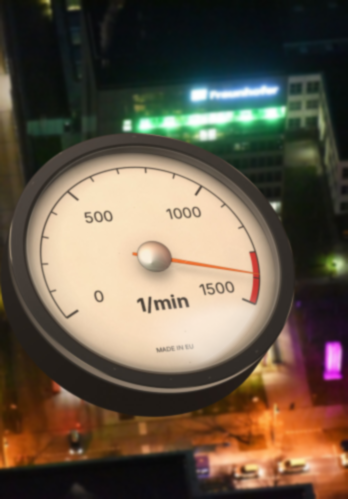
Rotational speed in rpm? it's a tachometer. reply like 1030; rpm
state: 1400; rpm
